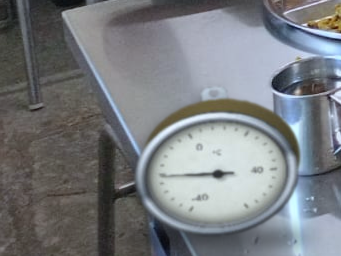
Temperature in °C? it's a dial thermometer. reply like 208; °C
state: -20; °C
